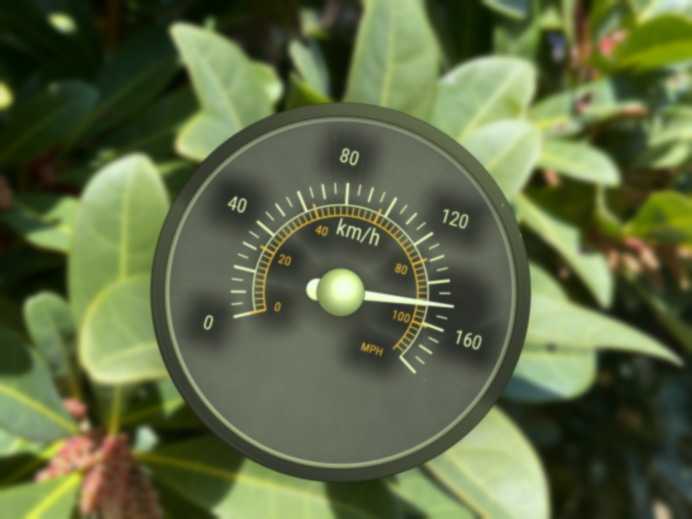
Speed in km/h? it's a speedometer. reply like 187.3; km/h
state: 150; km/h
